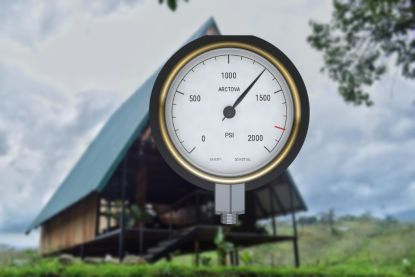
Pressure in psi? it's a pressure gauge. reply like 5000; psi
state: 1300; psi
